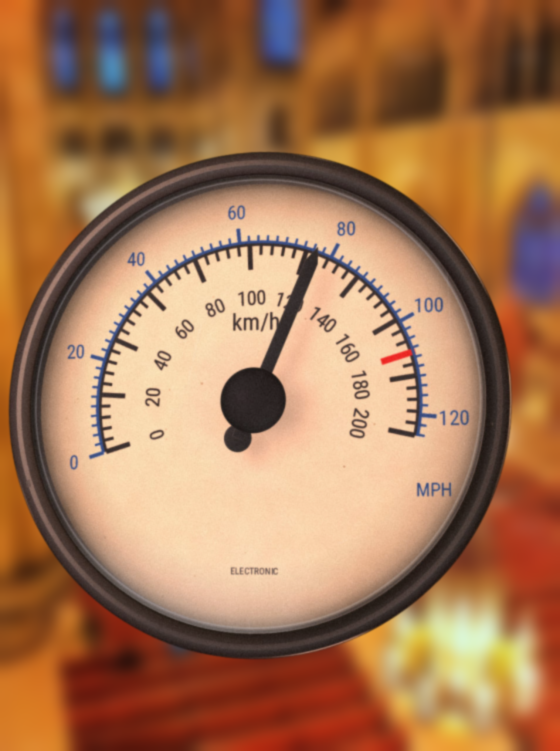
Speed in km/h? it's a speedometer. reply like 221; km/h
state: 124; km/h
